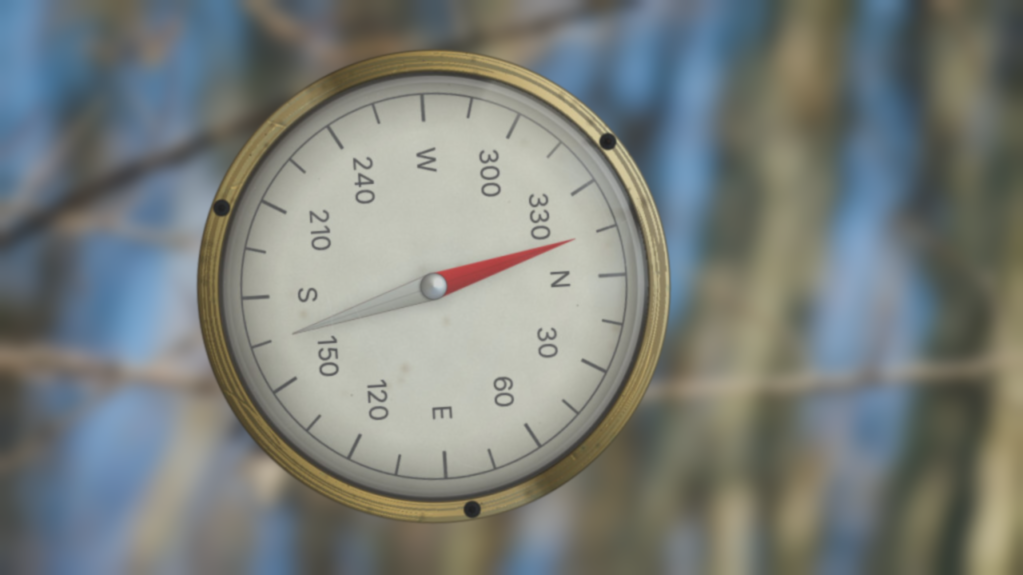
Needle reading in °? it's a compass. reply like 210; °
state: 345; °
